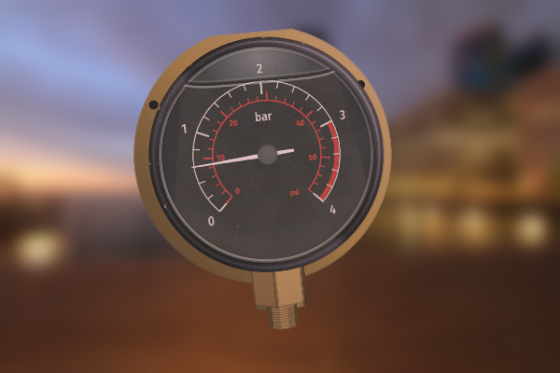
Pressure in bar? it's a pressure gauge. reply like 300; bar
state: 0.6; bar
